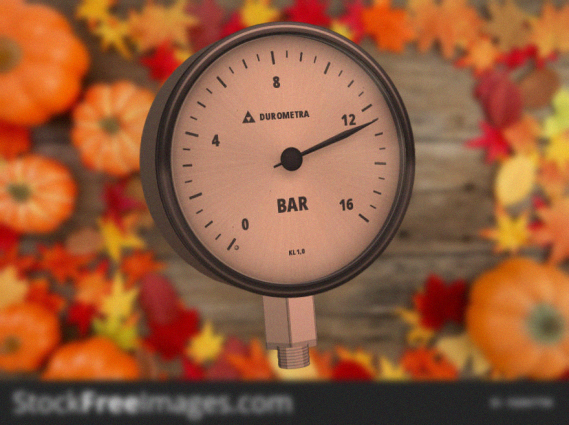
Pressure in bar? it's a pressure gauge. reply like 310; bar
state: 12.5; bar
